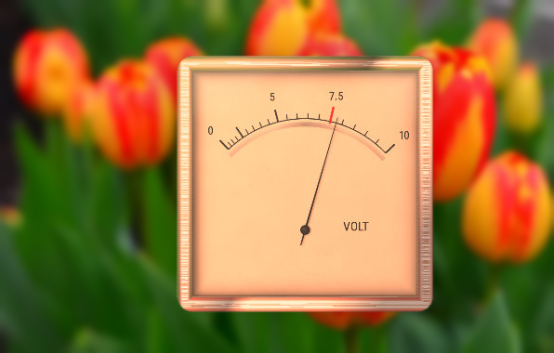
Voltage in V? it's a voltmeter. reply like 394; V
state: 7.75; V
